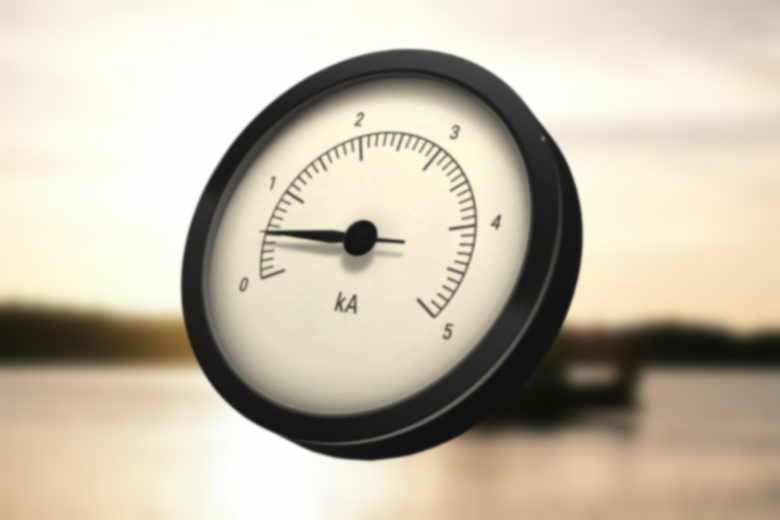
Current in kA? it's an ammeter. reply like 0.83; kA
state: 0.5; kA
